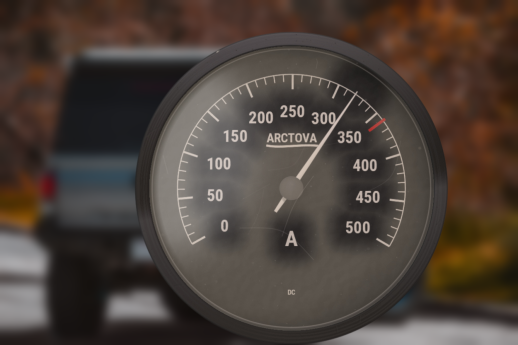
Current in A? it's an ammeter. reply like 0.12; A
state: 320; A
